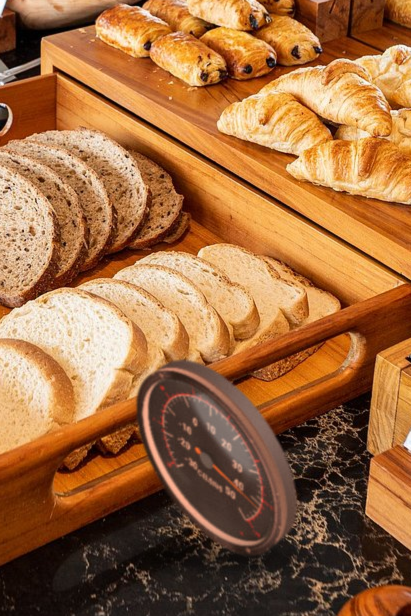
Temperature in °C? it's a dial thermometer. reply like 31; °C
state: 40; °C
